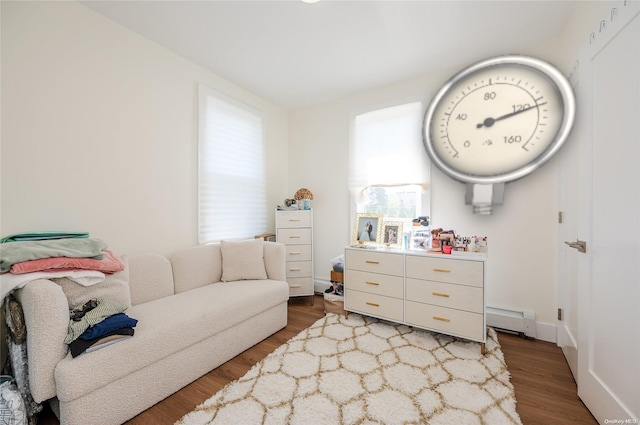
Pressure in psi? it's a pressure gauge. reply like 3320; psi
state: 125; psi
